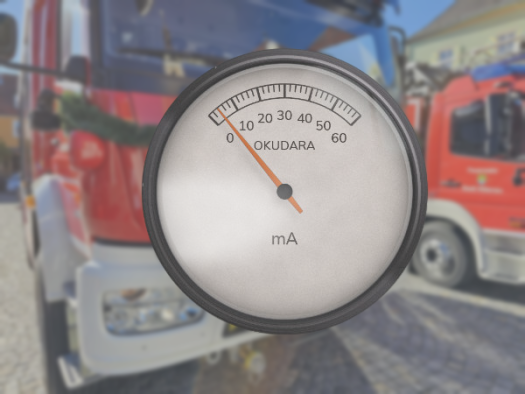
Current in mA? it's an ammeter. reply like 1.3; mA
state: 4; mA
